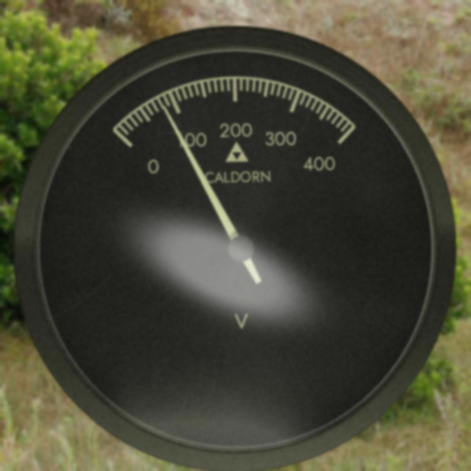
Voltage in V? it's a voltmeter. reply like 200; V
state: 80; V
